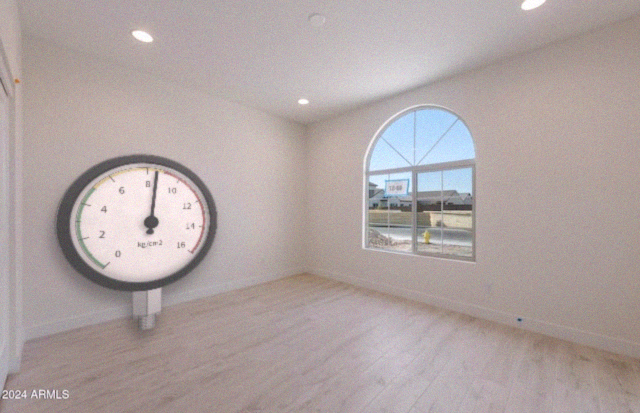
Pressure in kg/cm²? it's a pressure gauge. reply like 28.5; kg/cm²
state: 8.5; kg/cm²
